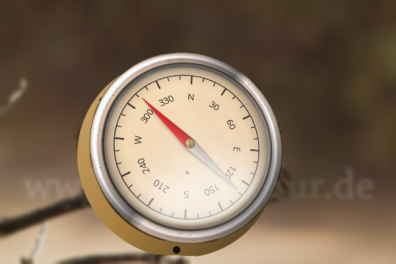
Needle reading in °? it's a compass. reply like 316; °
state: 310; °
